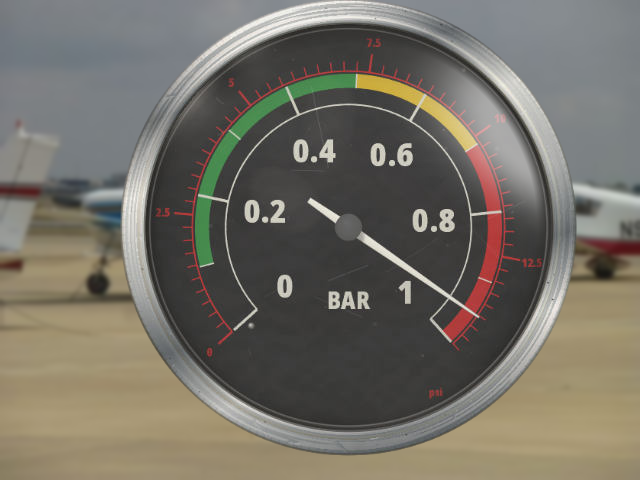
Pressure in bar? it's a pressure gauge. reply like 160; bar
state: 0.95; bar
